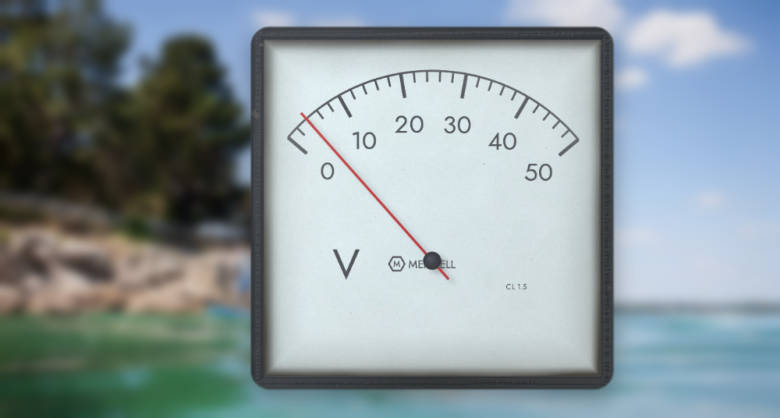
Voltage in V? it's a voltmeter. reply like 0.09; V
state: 4; V
